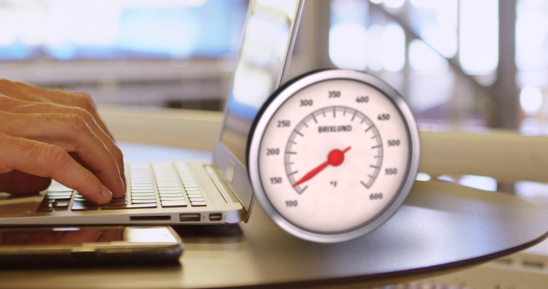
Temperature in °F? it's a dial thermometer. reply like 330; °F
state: 125; °F
